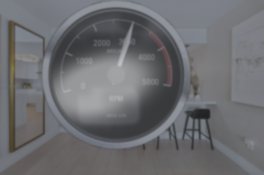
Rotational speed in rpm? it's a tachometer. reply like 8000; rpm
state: 3000; rpm
